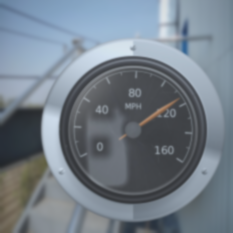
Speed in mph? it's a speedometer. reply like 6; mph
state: 115; mph
